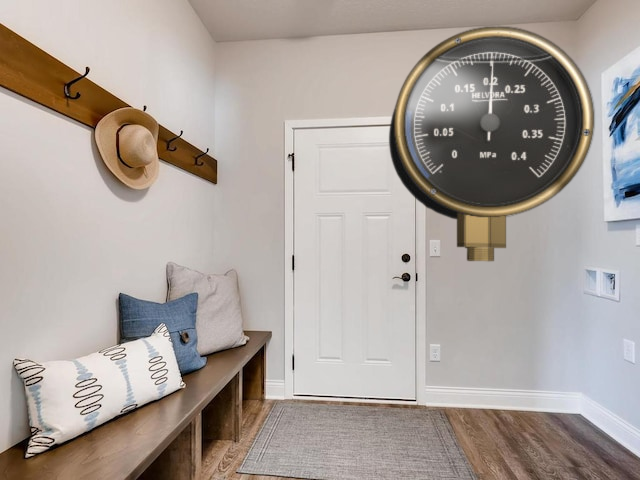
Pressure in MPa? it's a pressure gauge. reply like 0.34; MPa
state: 0.2; MPa
